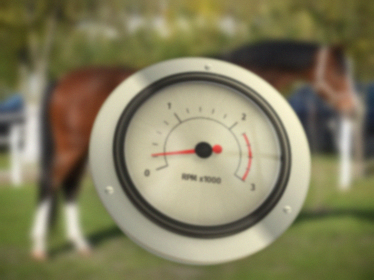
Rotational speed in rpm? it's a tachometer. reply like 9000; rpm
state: 200; rpm
